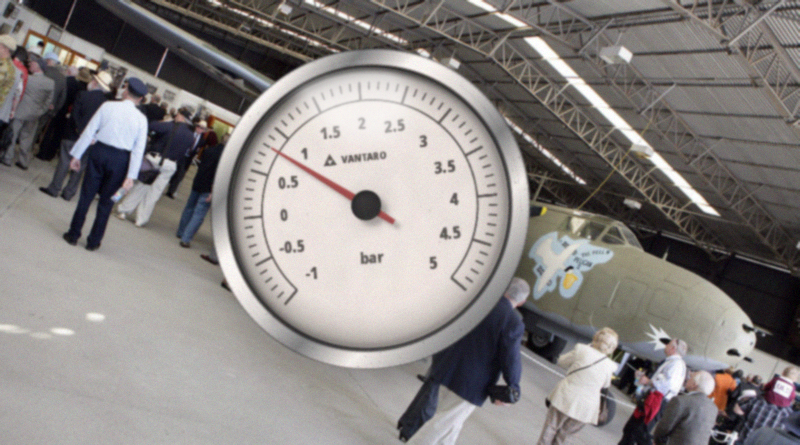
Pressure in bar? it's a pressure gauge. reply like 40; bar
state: 0.8; bar
